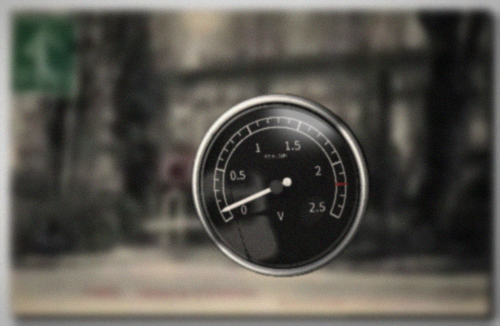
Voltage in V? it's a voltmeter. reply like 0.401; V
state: 0.1; V
